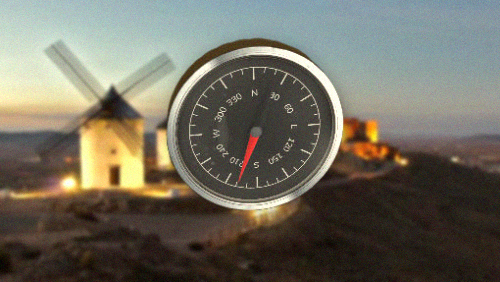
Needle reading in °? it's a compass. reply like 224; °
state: 200; °
